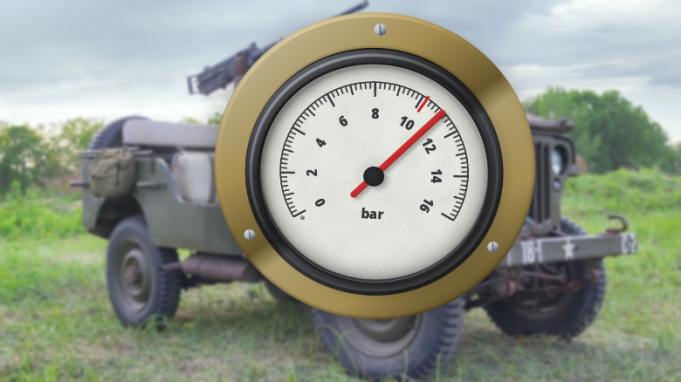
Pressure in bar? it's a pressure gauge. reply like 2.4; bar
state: 11; bar
